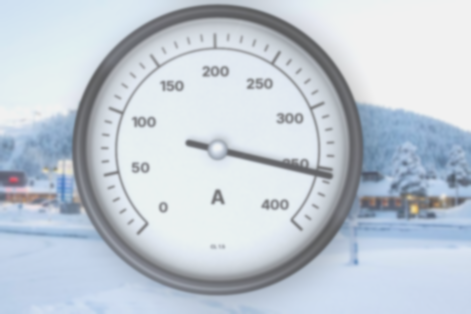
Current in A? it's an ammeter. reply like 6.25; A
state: 355; A
